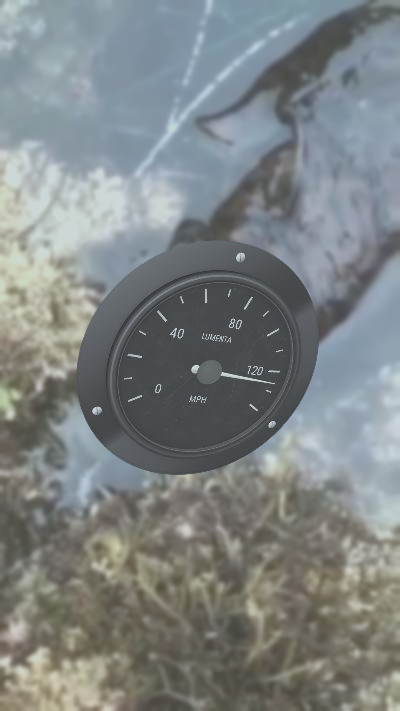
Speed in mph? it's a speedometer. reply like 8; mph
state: 125; mph
